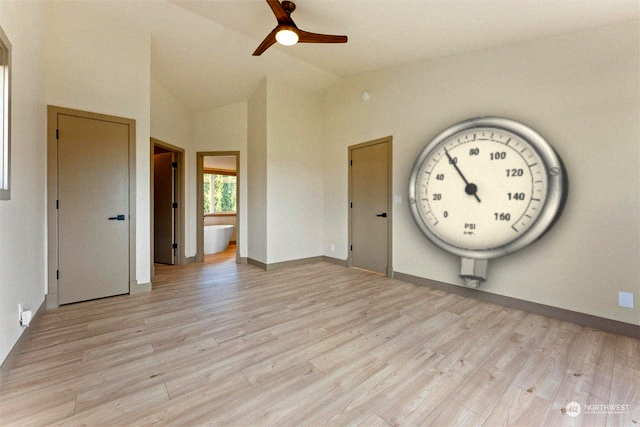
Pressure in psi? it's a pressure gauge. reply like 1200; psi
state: 60; psi
